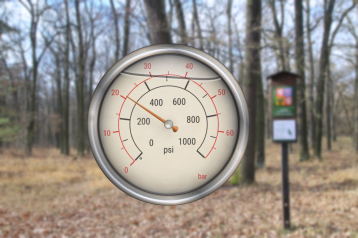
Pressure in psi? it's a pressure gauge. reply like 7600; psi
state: 300; psi
